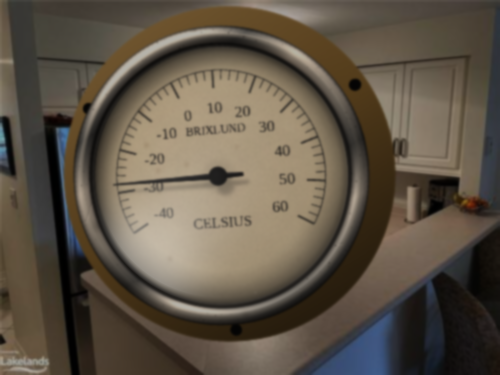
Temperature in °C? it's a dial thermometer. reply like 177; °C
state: -28; °C
